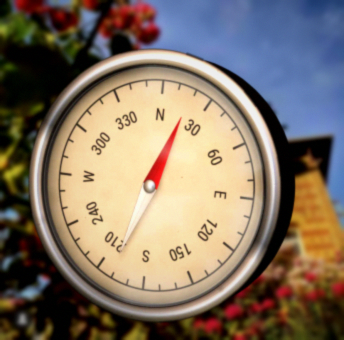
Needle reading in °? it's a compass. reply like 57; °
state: 20; °
